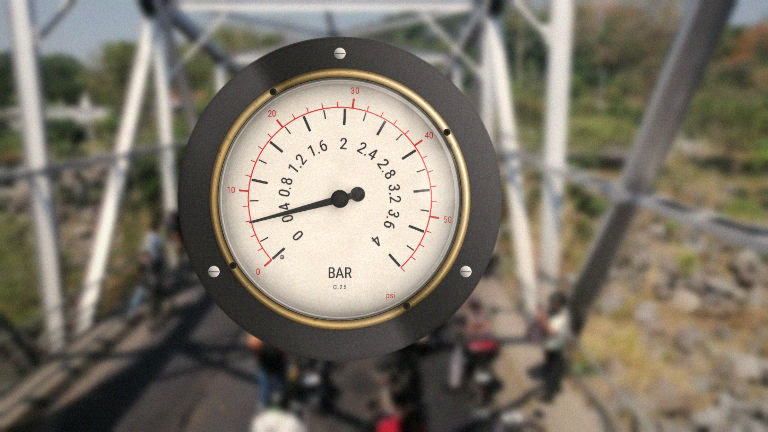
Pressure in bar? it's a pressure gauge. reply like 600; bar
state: 0.4; bar
